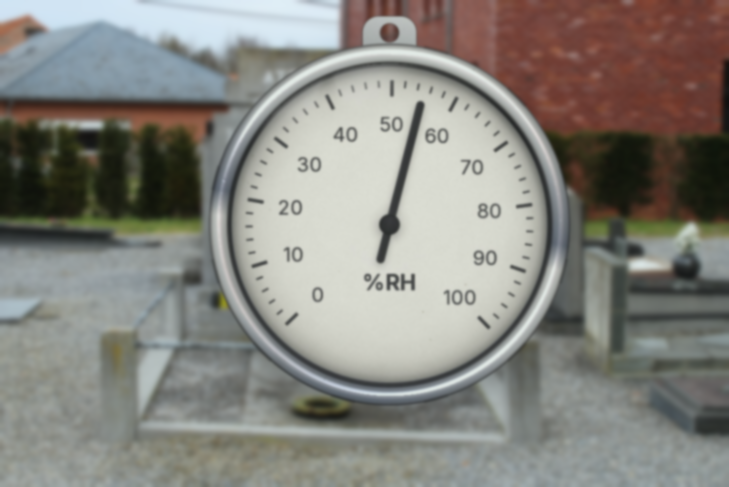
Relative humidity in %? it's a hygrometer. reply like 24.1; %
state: 55; %
